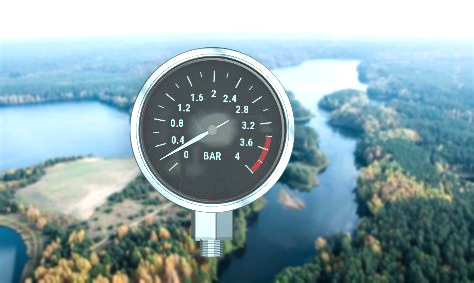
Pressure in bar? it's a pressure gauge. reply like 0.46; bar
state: 0.2; bar
